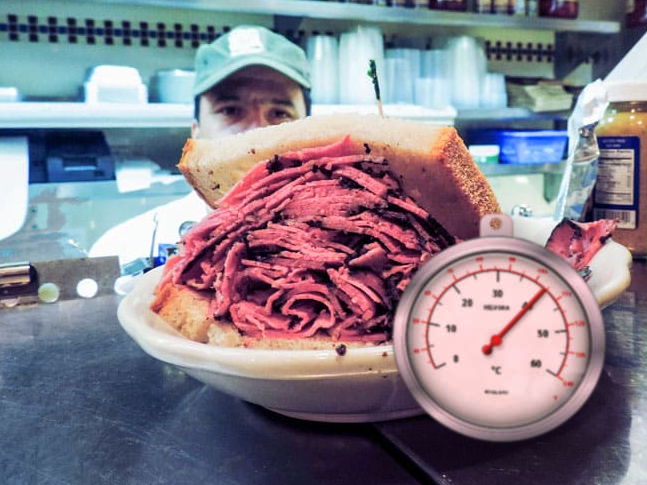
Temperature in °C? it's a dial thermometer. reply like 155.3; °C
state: 40; °C
